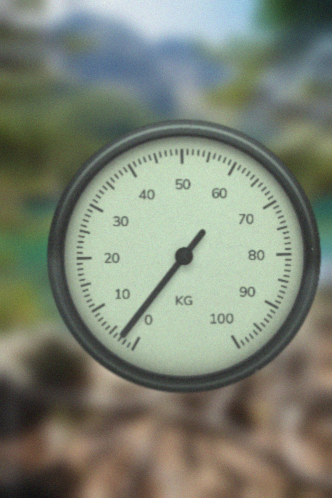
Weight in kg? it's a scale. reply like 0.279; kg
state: 3; kg
